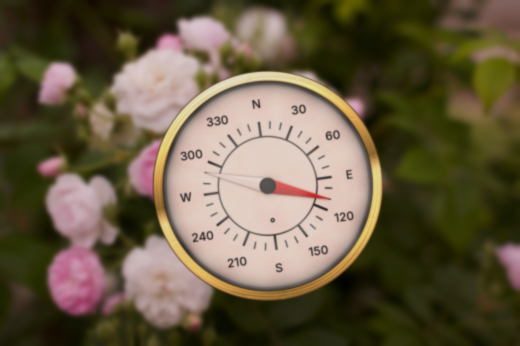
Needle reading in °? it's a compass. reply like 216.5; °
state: 110; °
